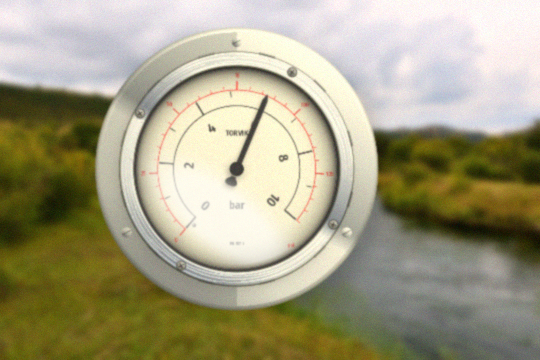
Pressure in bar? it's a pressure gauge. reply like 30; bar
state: 6; bar
